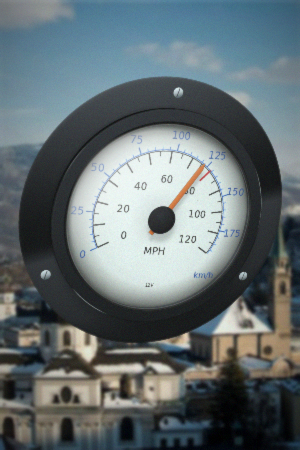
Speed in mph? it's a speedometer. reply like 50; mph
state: 75; mph
